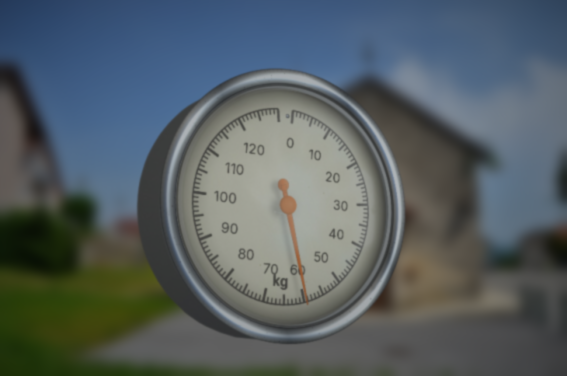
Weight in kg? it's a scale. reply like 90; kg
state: 60; kg
